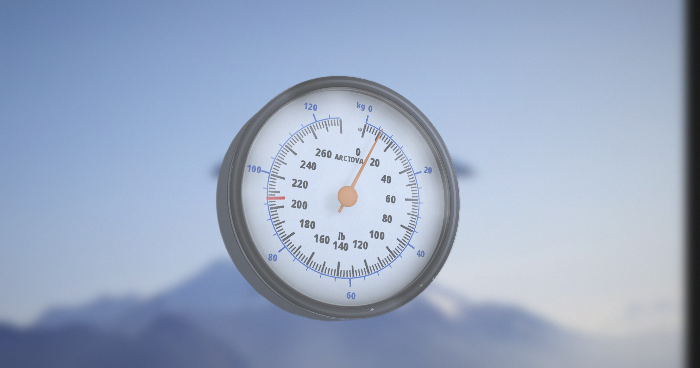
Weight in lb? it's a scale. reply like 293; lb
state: 10; lb
